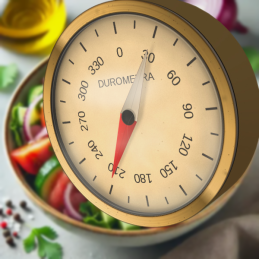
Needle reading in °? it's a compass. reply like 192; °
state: 210; °
